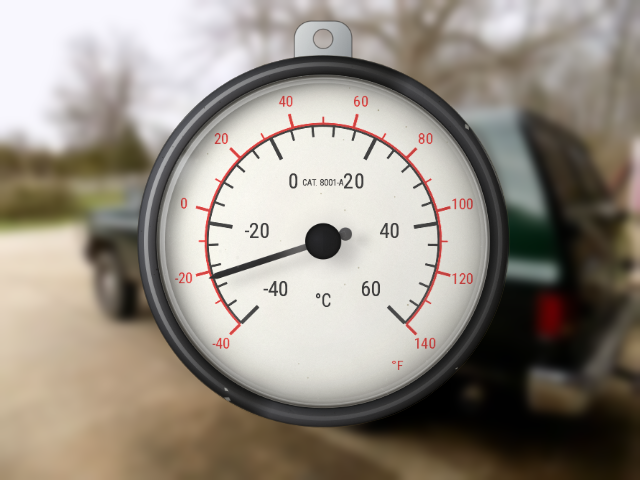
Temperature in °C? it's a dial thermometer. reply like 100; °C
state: -30; °C
